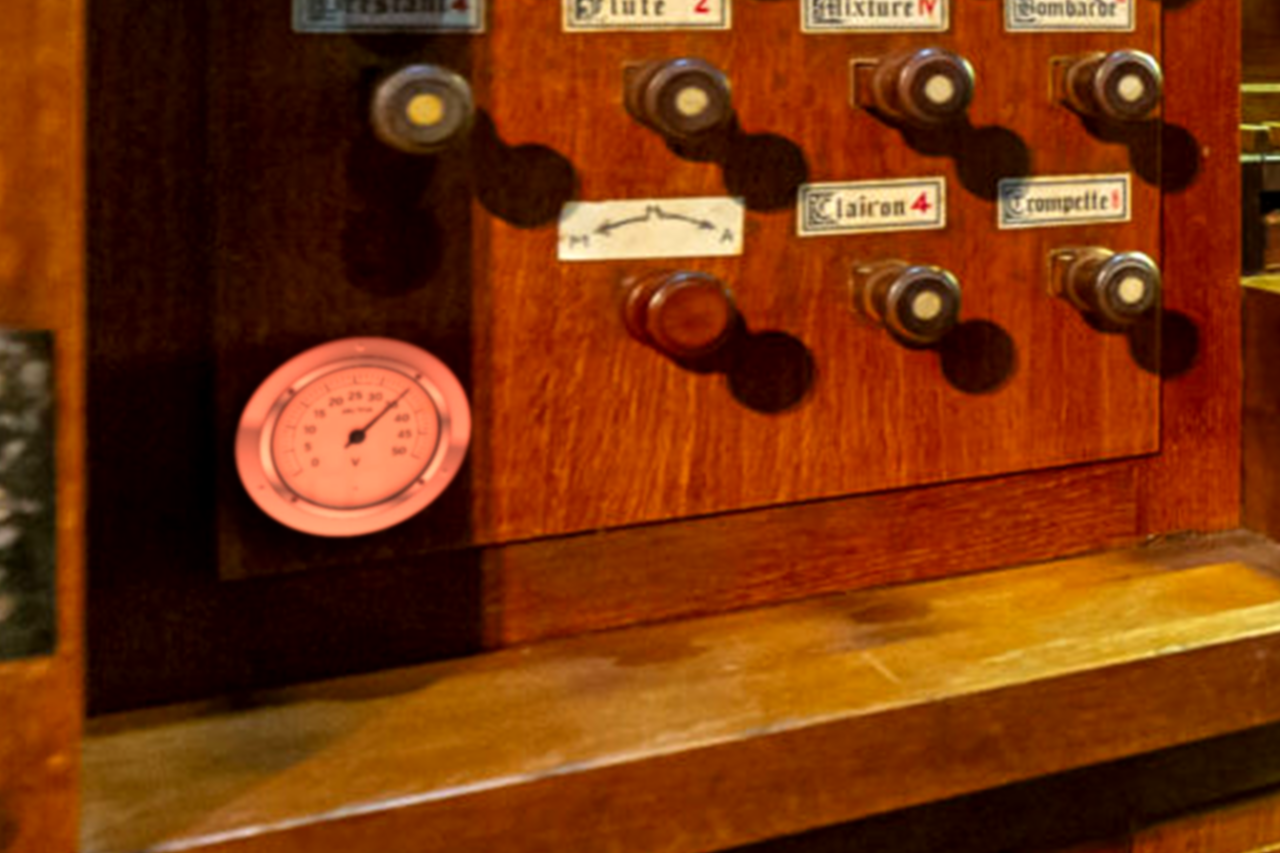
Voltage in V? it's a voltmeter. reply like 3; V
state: 35; V
